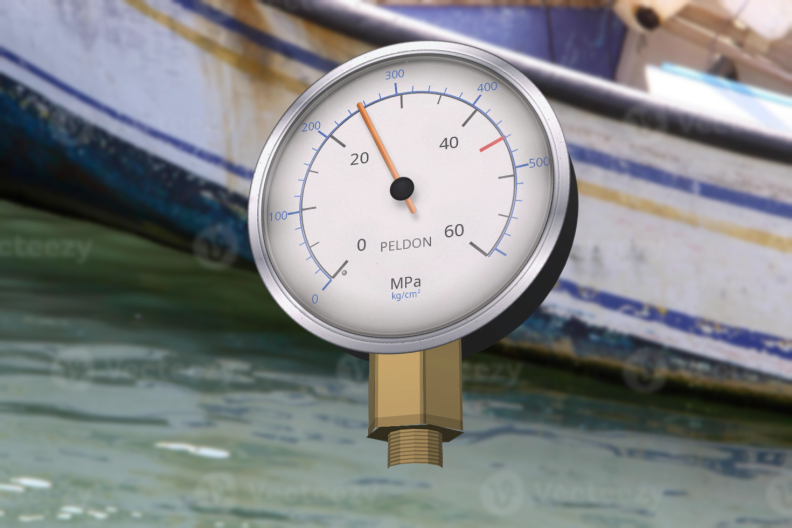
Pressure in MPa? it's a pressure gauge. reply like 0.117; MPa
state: 25; MPa
